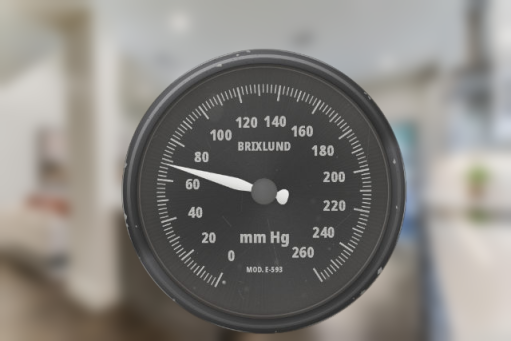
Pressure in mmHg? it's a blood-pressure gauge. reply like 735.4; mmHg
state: 68; mmHg
